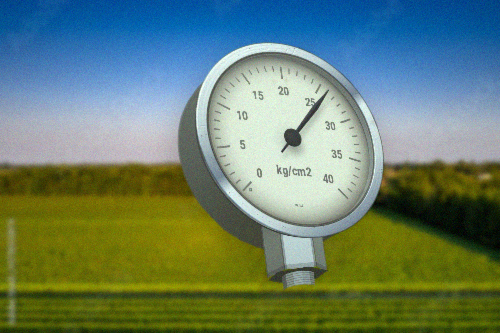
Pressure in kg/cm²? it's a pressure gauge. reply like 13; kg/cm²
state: 26; kg/cm²
